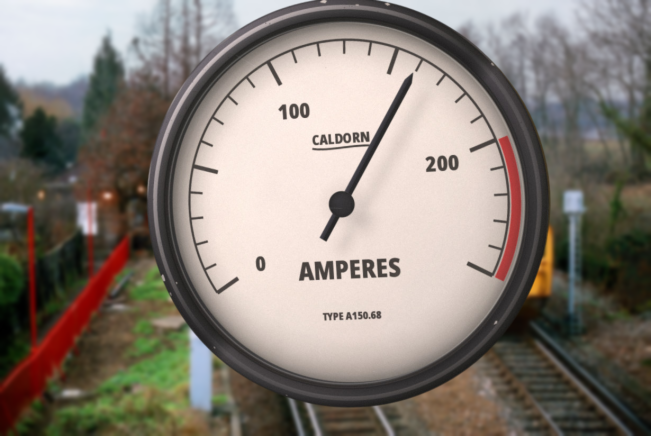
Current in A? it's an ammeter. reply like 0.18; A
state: 160; A
